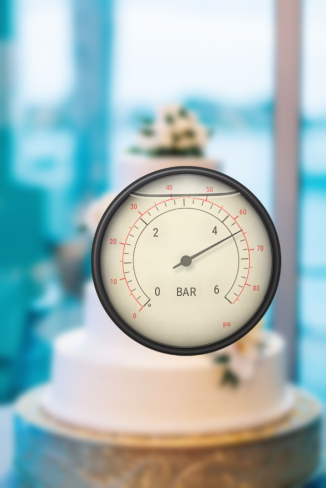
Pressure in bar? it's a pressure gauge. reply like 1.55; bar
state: 4.4; bar
